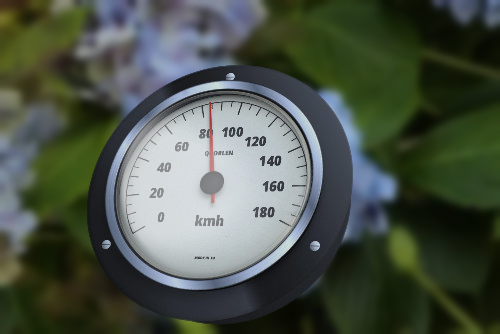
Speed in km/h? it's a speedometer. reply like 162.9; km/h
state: 85; km/h
